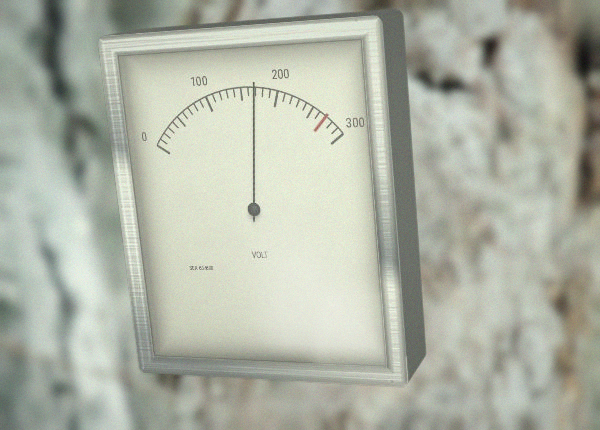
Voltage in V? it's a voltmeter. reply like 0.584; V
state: 170; V
